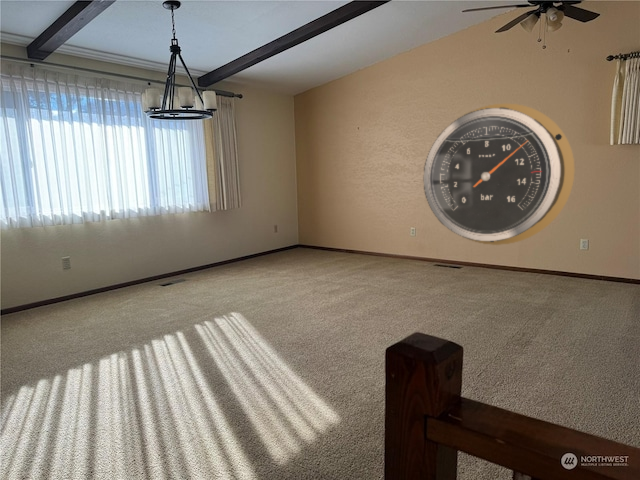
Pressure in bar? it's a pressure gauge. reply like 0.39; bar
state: 11; bar
